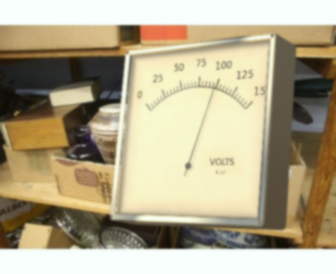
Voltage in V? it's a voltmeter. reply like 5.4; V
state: 100; V
